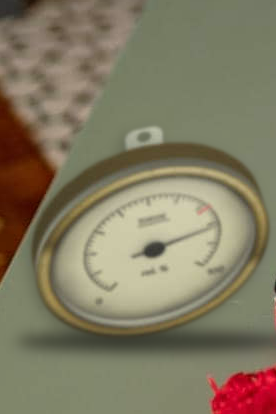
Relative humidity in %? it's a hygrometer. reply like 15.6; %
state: 80; %
